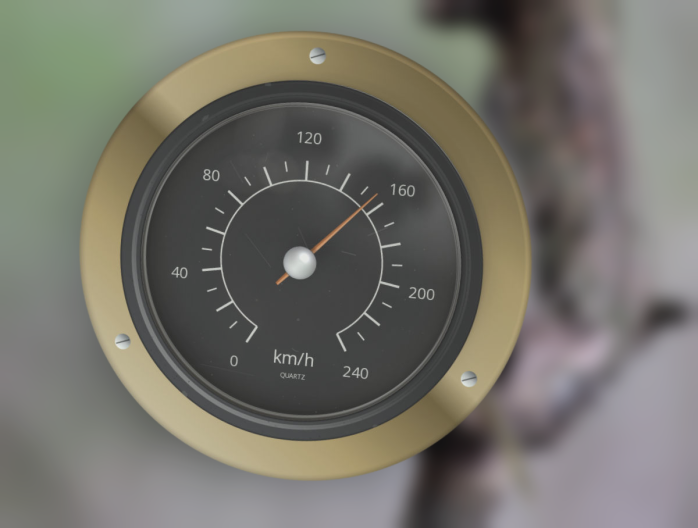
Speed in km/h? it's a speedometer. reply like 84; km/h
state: 155; km/h
